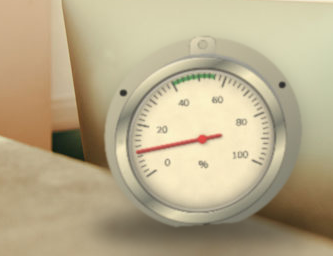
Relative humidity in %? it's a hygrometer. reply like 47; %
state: 10; %
